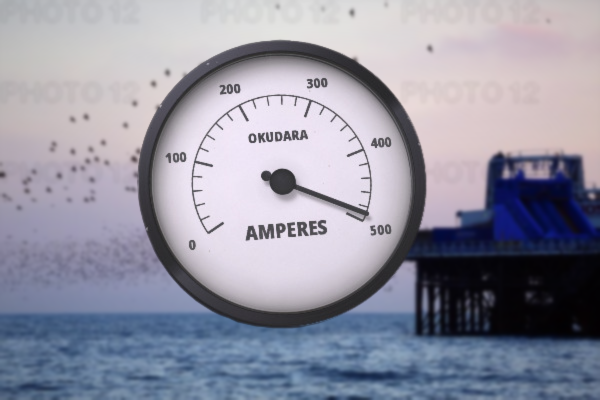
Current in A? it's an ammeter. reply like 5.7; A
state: 490; A
